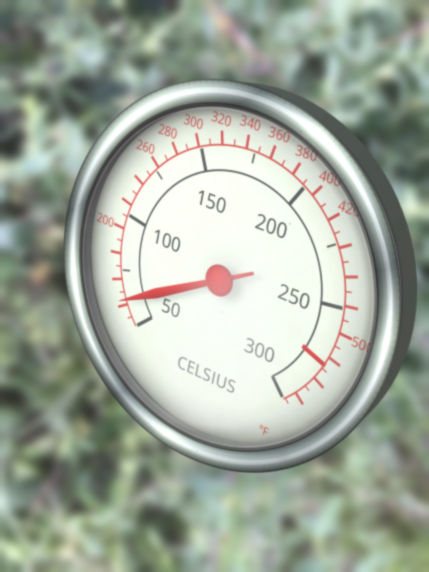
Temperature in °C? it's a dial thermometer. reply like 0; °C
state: 62.5; °C
